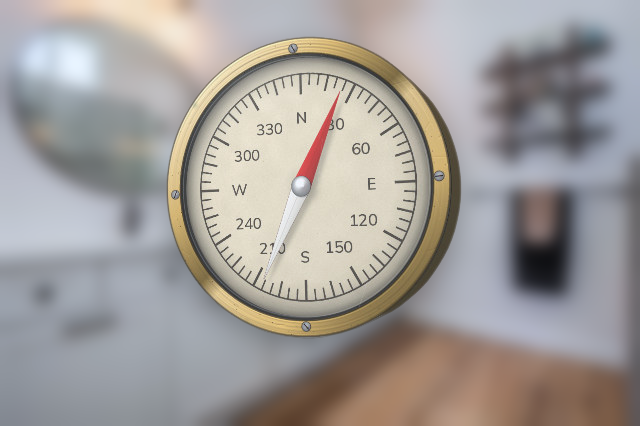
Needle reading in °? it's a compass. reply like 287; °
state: 25; °
